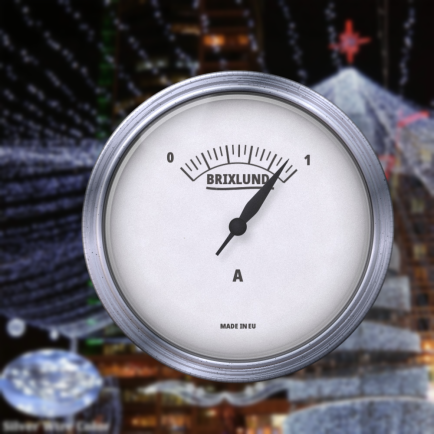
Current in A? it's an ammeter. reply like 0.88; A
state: 0.9; A
